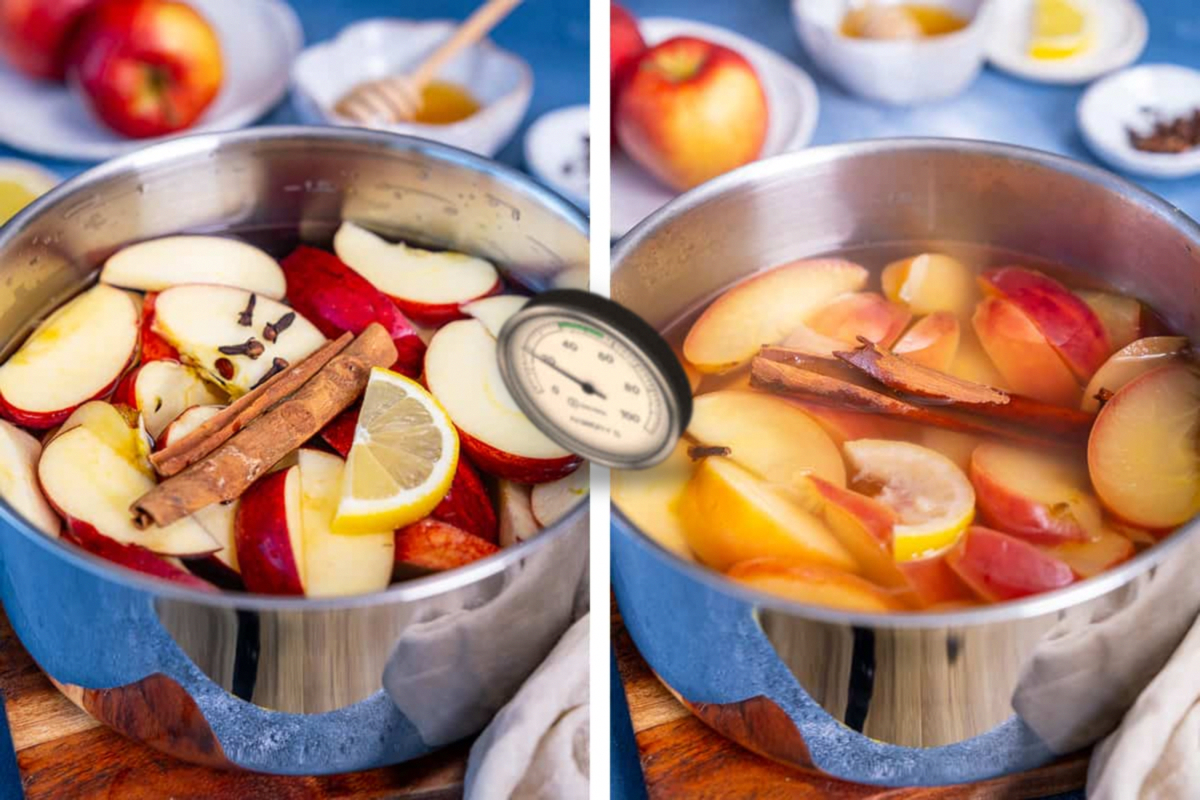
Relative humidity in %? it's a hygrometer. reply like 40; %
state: 20; %
